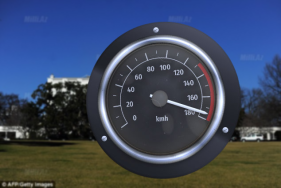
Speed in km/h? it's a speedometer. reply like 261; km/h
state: 175; km/h
